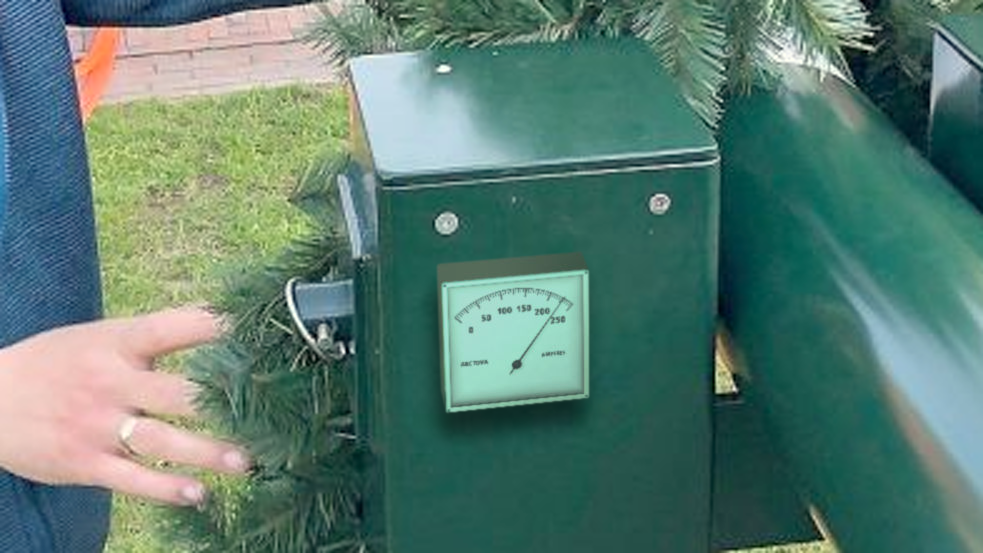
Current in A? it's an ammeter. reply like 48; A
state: 225; A
